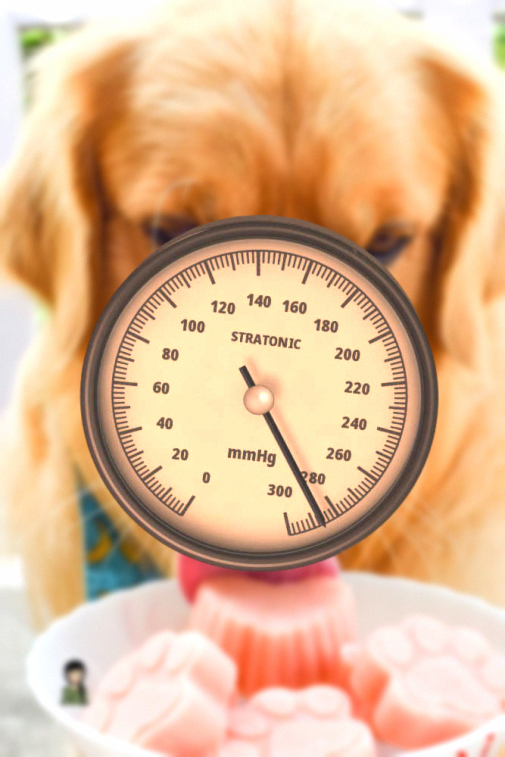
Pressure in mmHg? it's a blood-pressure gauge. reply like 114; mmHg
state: 286; mmHg
